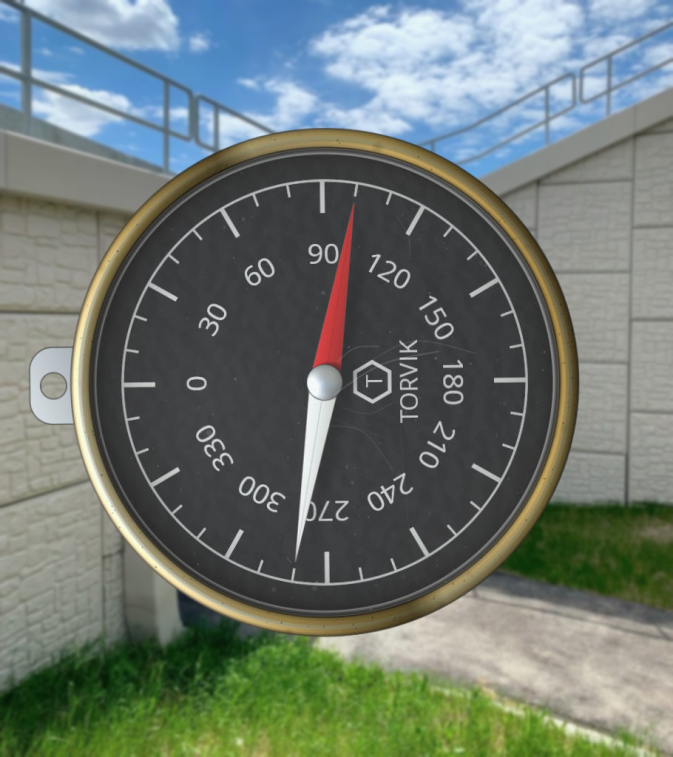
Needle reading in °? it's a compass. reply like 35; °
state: 100; °
